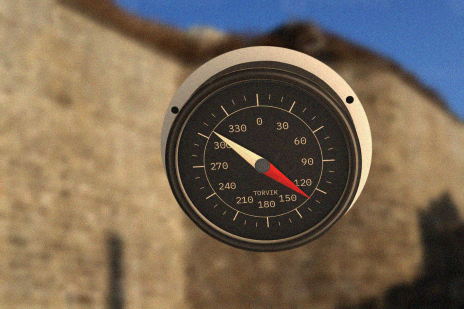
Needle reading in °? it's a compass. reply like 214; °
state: 130; °
